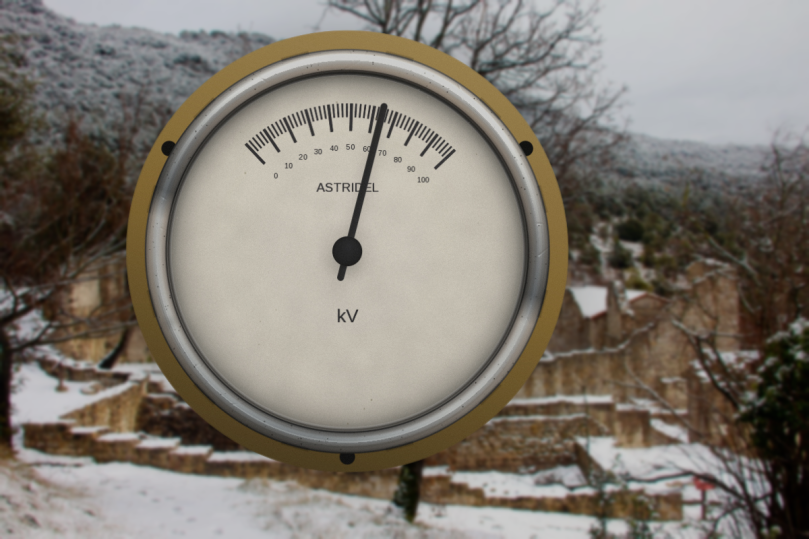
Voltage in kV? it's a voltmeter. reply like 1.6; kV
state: 64; kV
